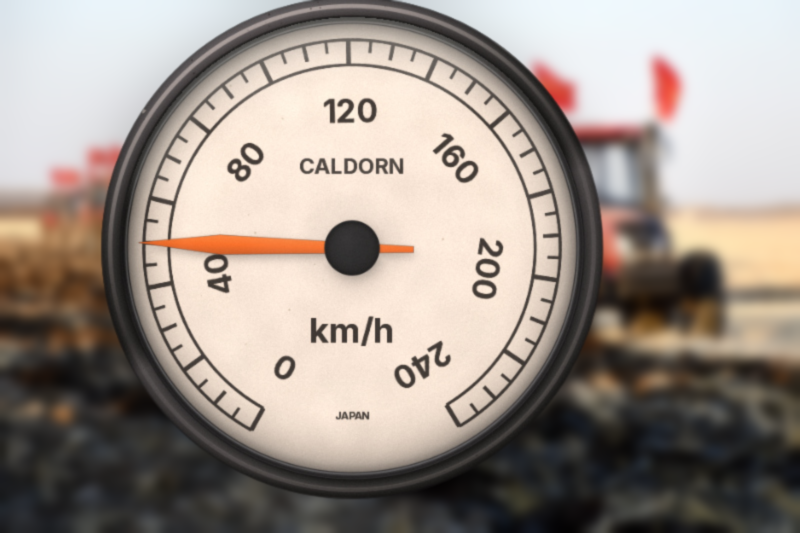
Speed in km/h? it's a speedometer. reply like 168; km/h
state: 50; km/h
